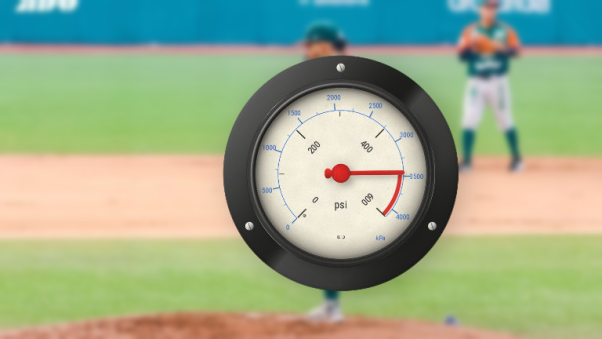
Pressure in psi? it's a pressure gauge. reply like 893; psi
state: 500; psi
